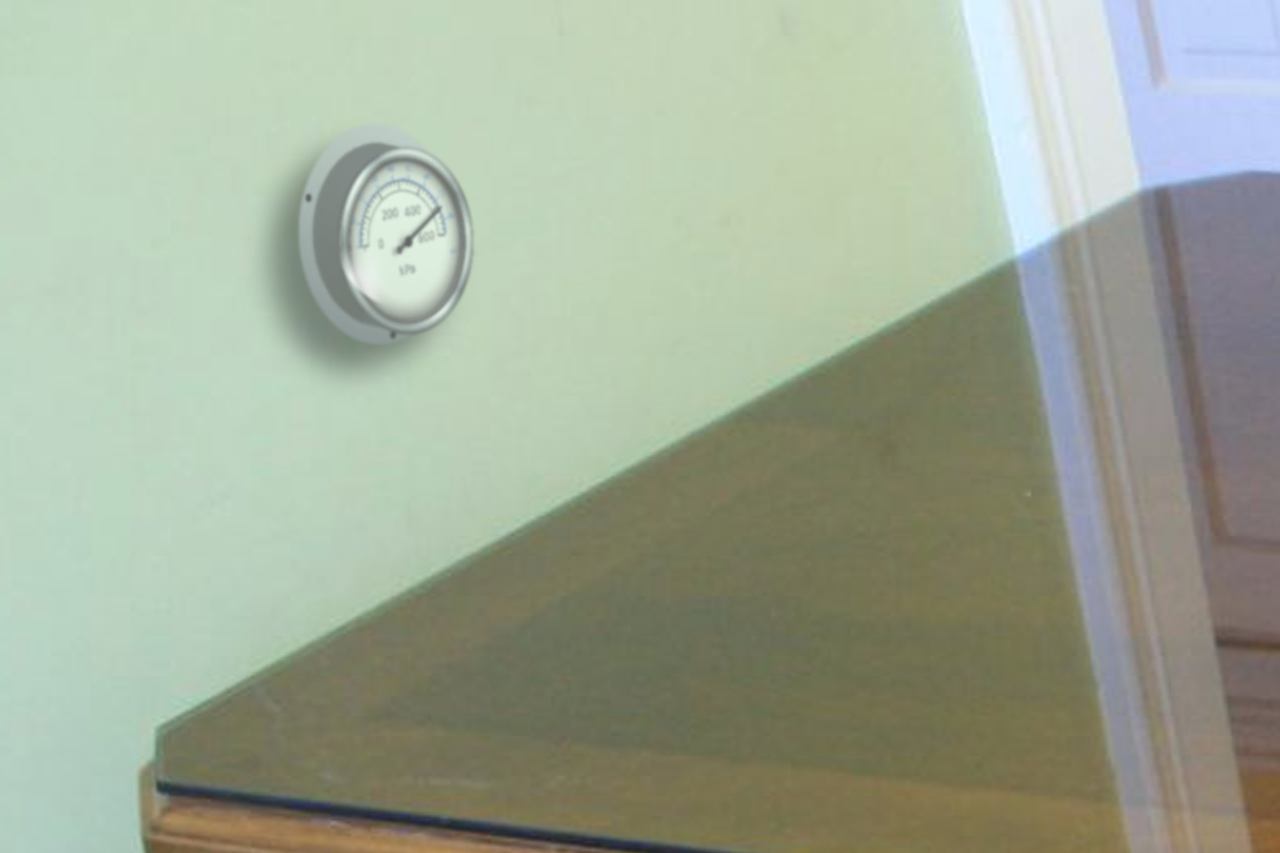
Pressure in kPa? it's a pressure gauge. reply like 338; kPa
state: 500; kPa
